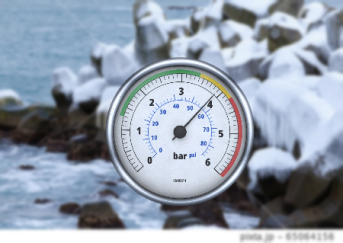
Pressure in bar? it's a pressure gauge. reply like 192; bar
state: 3.9; bar
